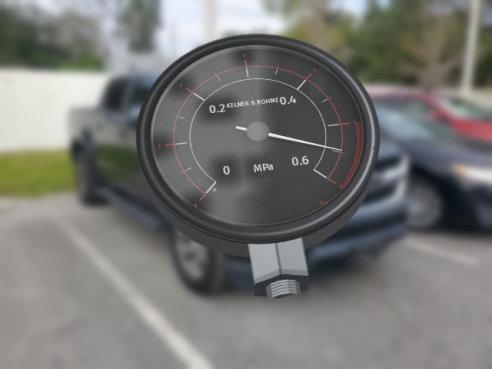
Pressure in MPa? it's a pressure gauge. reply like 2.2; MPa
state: 0.55; MPa
